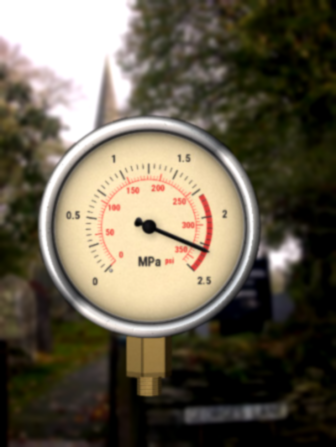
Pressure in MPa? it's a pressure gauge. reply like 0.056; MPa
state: 2.3; MPa
